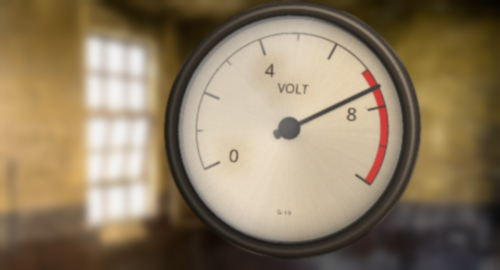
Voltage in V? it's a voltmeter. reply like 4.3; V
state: 7.5; V
